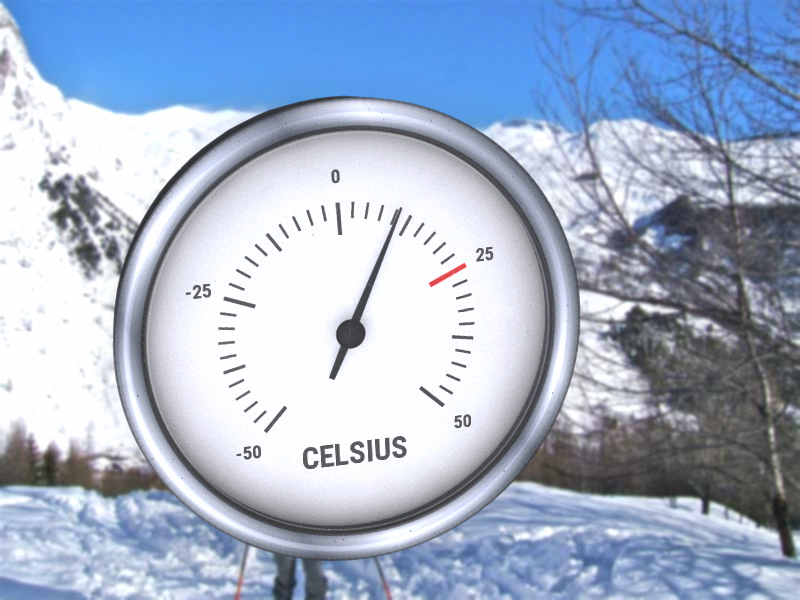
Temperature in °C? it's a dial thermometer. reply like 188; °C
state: 10; °C
